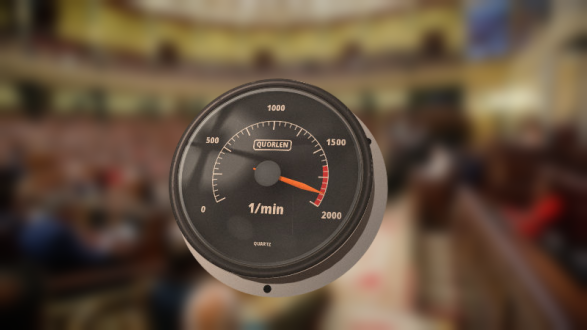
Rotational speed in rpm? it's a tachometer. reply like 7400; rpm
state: 1900; rpm
